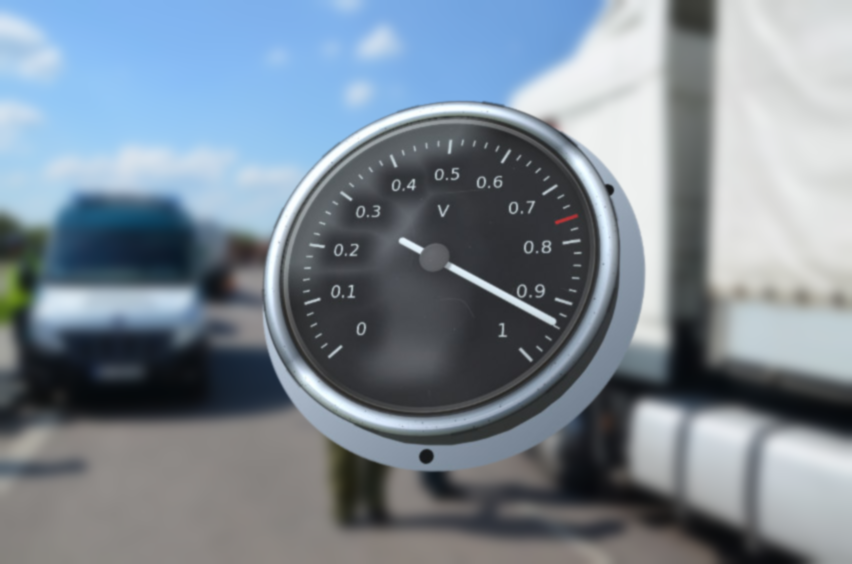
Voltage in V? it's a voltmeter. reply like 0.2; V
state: 0.94; V
